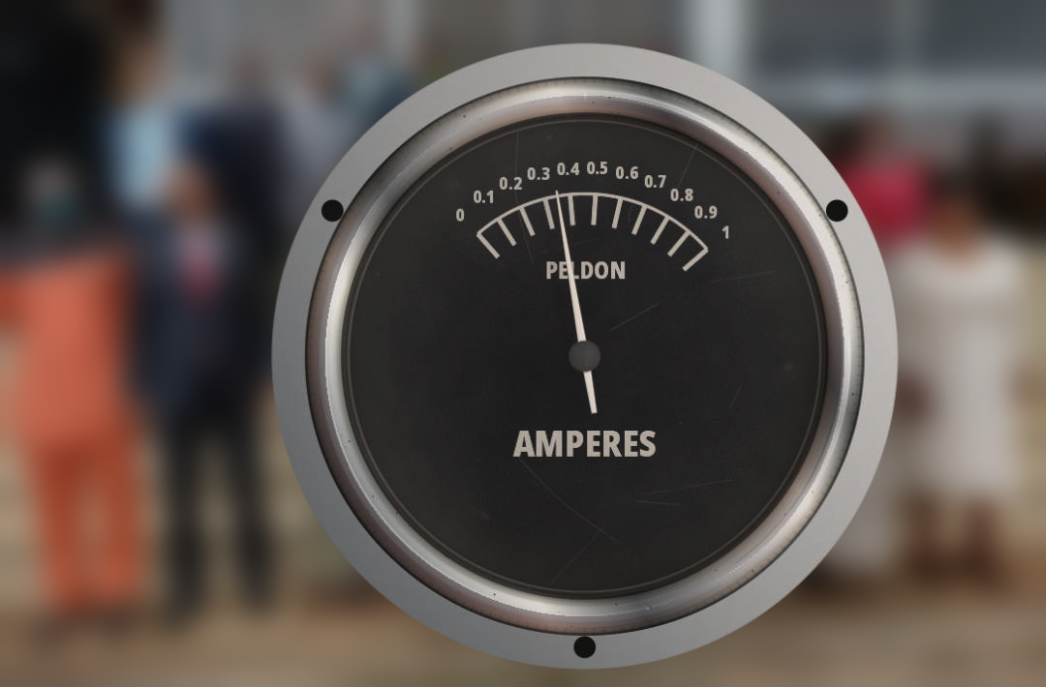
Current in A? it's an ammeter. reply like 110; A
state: 0.35; A
